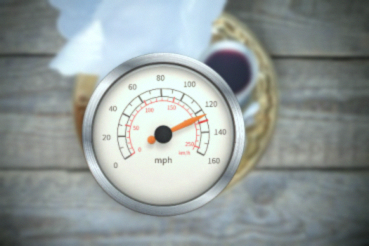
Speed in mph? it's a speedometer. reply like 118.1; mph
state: 125; mph
